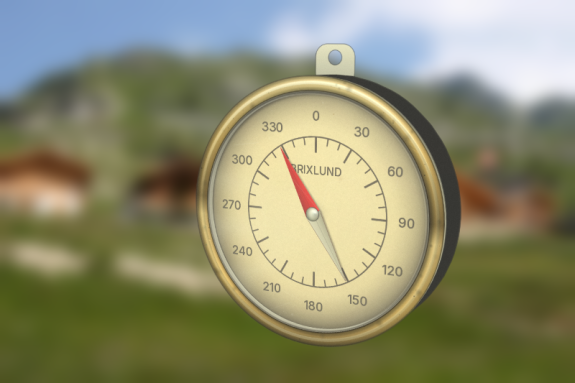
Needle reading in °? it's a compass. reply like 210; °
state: 330; °
